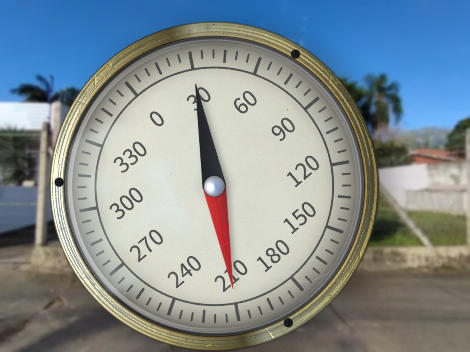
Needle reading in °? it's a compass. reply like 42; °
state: 210; °
